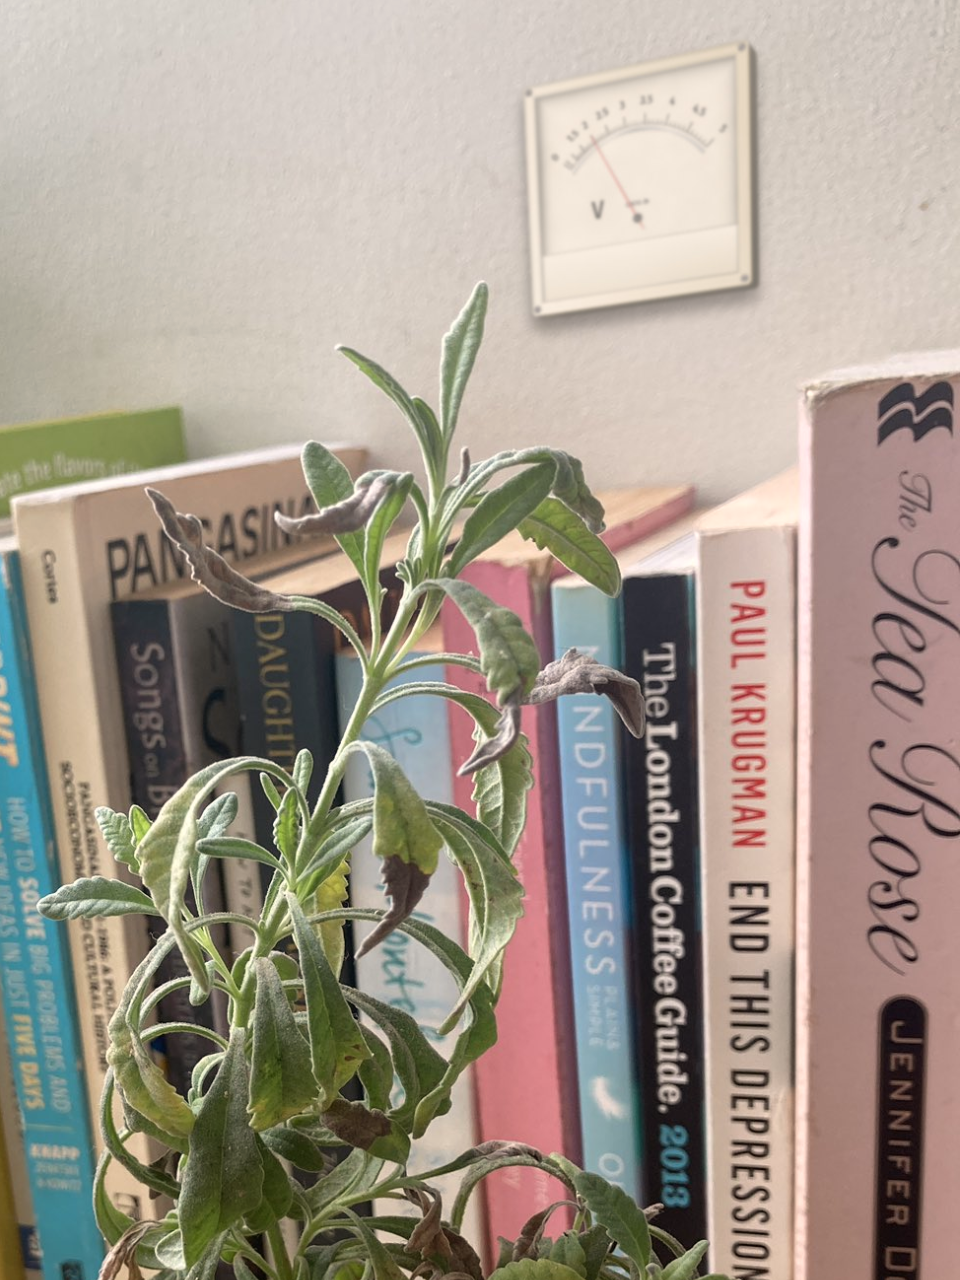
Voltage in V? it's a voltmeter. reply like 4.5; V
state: 2; V
